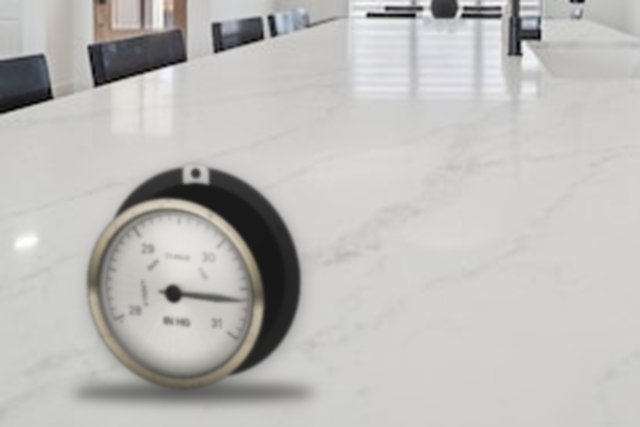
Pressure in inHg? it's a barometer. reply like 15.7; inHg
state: 30.6; inHg
